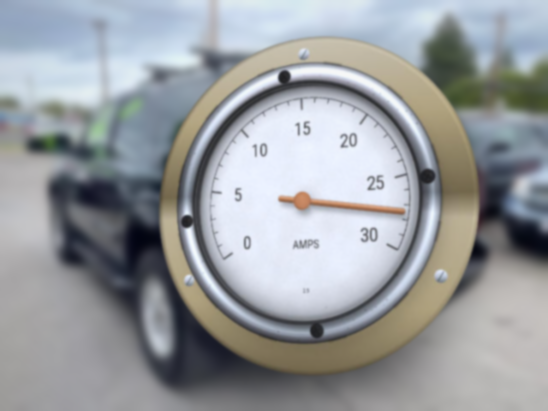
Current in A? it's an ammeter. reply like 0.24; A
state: 27.5; A
